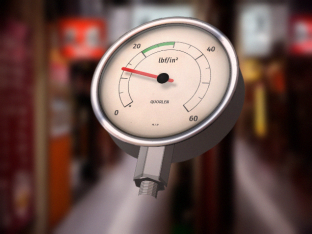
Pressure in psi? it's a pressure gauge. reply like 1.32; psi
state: 12.5; psi
